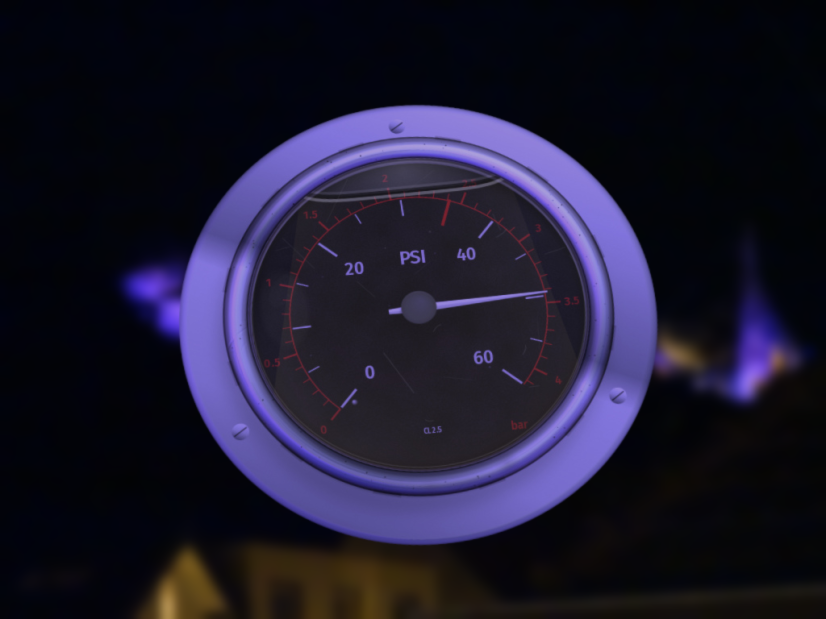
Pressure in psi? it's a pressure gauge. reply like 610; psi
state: 50; psi
